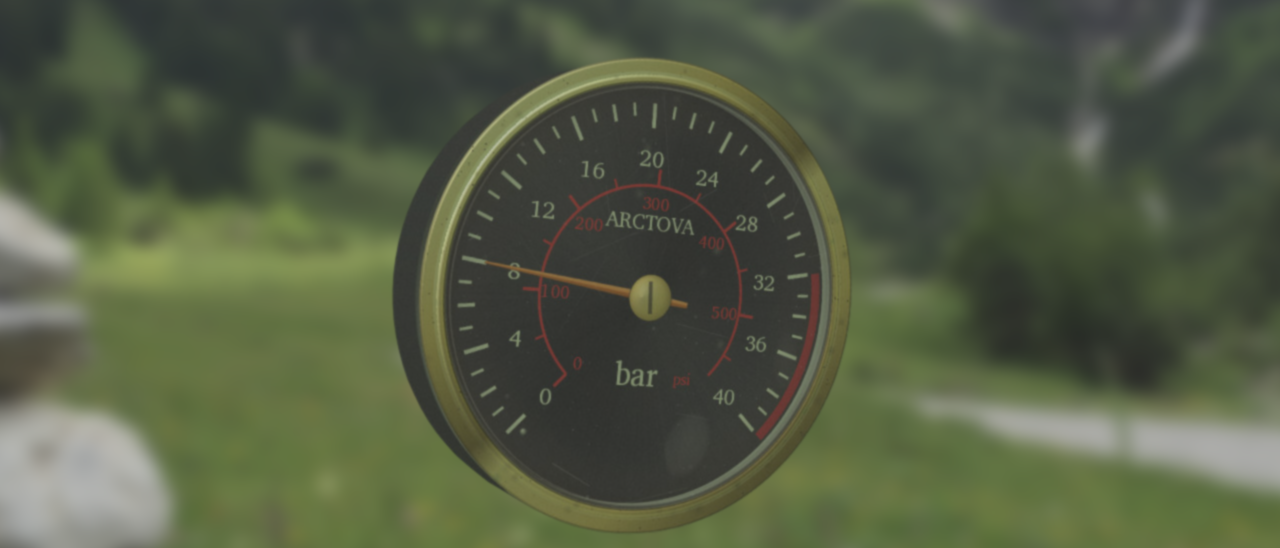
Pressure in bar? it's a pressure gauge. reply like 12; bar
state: 8; bar
